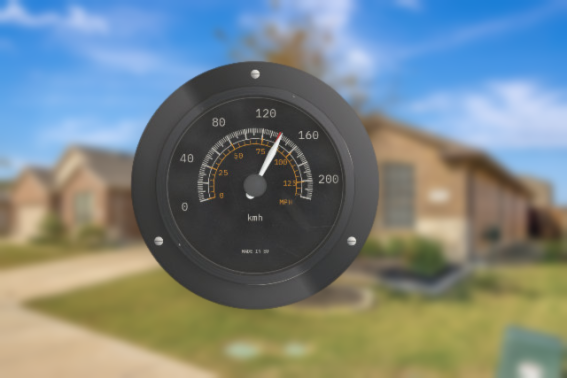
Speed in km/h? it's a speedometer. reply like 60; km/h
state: 140; km/h
